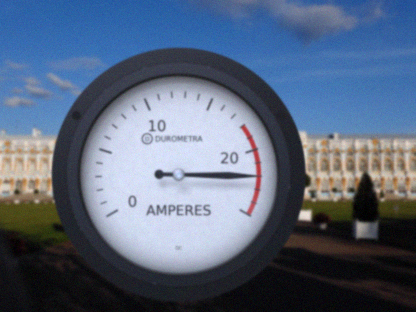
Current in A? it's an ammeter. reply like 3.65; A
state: 22; A
